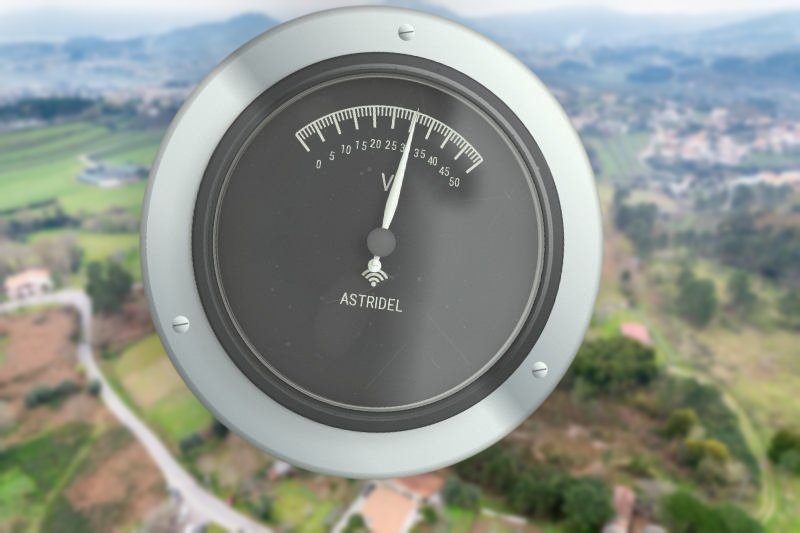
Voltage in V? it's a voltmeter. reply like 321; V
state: 30; V
